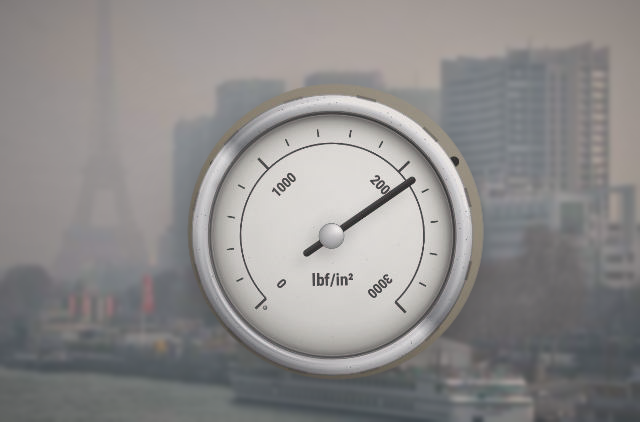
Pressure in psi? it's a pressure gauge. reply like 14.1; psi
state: 2100; psi
